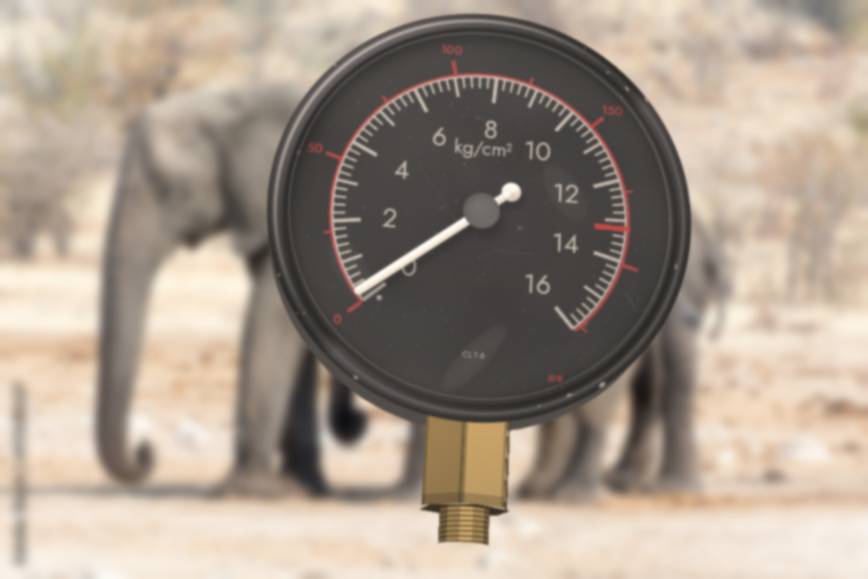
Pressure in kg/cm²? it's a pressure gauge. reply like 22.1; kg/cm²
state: 0.2; kg/cm²
